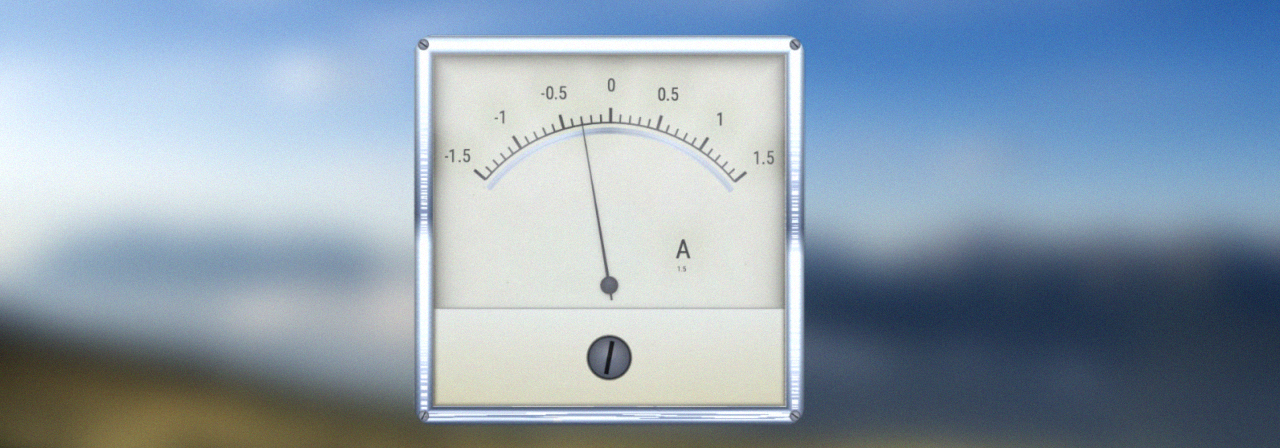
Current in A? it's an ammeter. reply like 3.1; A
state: -0.3; A
